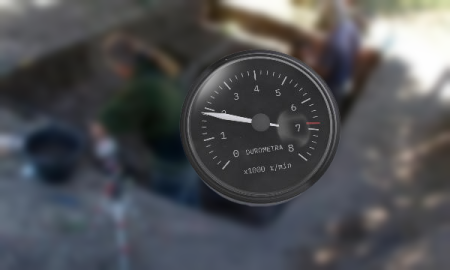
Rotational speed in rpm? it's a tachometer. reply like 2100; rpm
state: 1800; rpm
